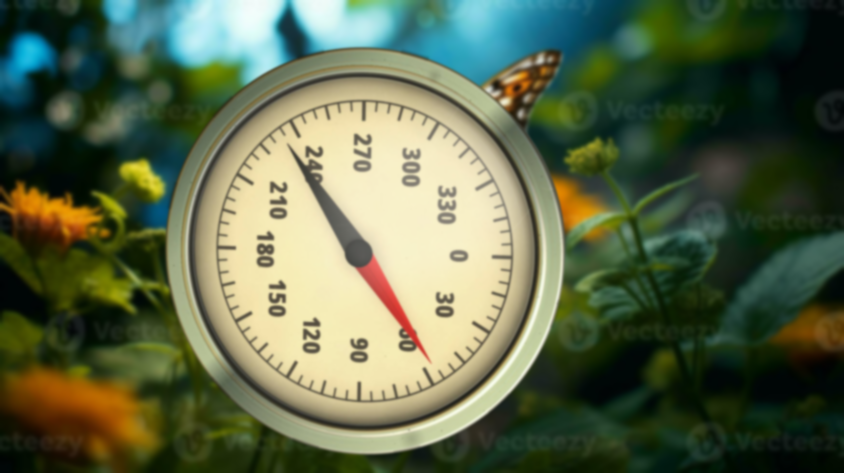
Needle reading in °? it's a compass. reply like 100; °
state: 55; °
